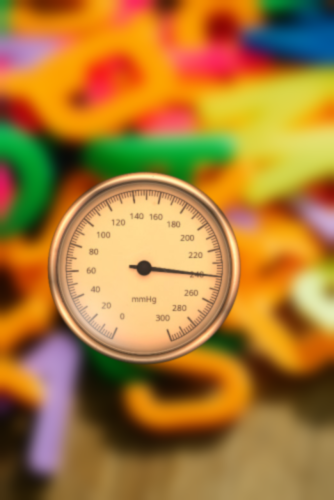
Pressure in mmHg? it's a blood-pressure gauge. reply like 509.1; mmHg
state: 240; mmHg
